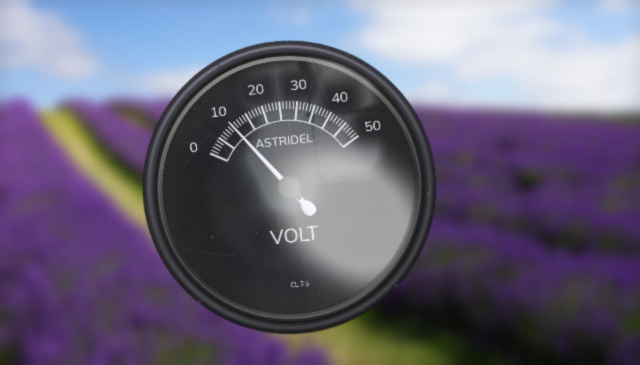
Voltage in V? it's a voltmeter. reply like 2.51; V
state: 10; V
